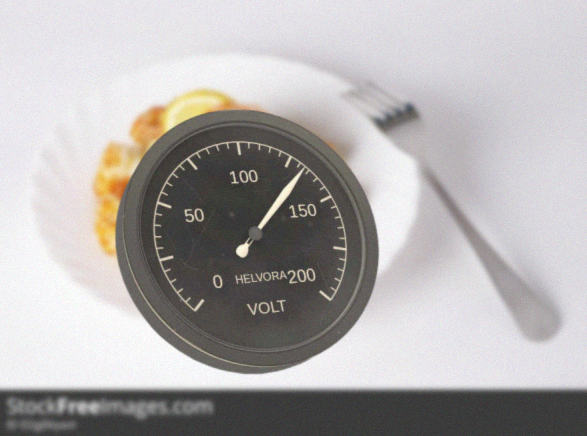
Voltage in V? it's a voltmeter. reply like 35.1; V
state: 132.5; V
